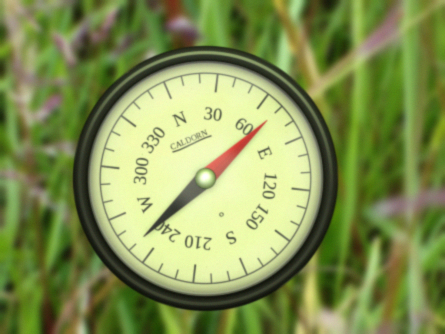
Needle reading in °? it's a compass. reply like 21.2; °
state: 70; °
